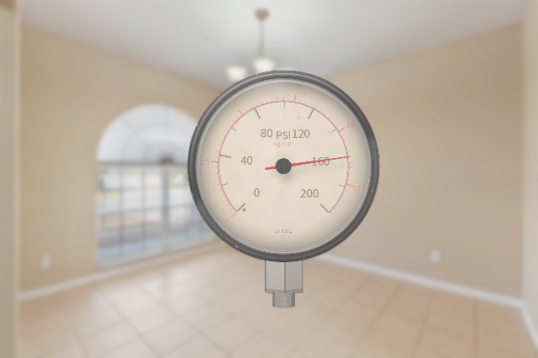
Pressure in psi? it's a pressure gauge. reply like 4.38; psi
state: 160; psi
